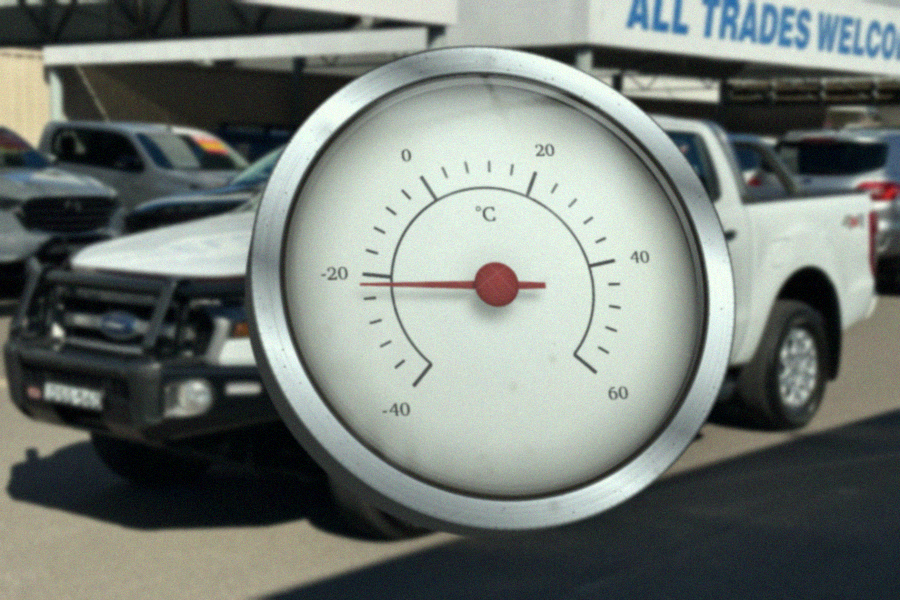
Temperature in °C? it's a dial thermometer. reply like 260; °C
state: -22; °C
